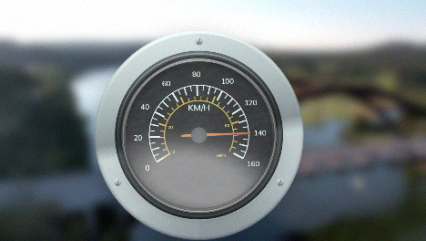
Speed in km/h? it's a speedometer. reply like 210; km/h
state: 140; km/h
